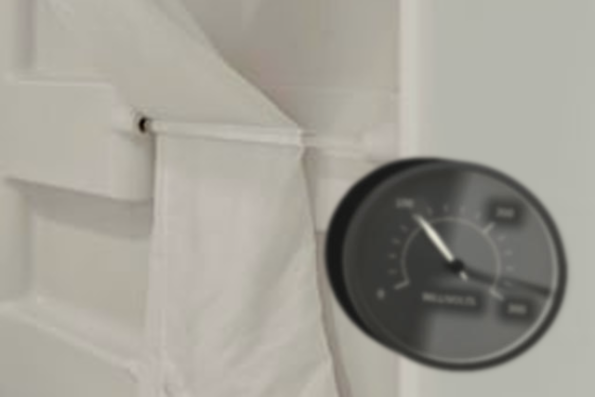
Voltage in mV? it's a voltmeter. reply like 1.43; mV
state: 100; mV
